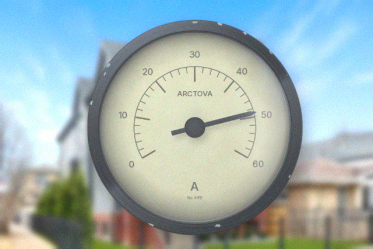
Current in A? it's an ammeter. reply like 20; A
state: 49; A
